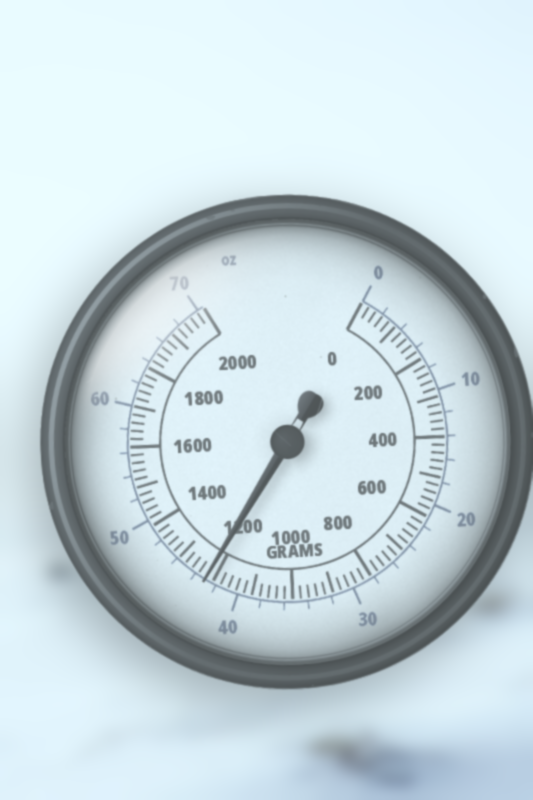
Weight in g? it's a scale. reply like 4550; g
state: 1220; g
